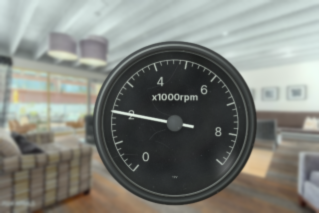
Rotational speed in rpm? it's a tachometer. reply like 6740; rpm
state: 2000; rpm
